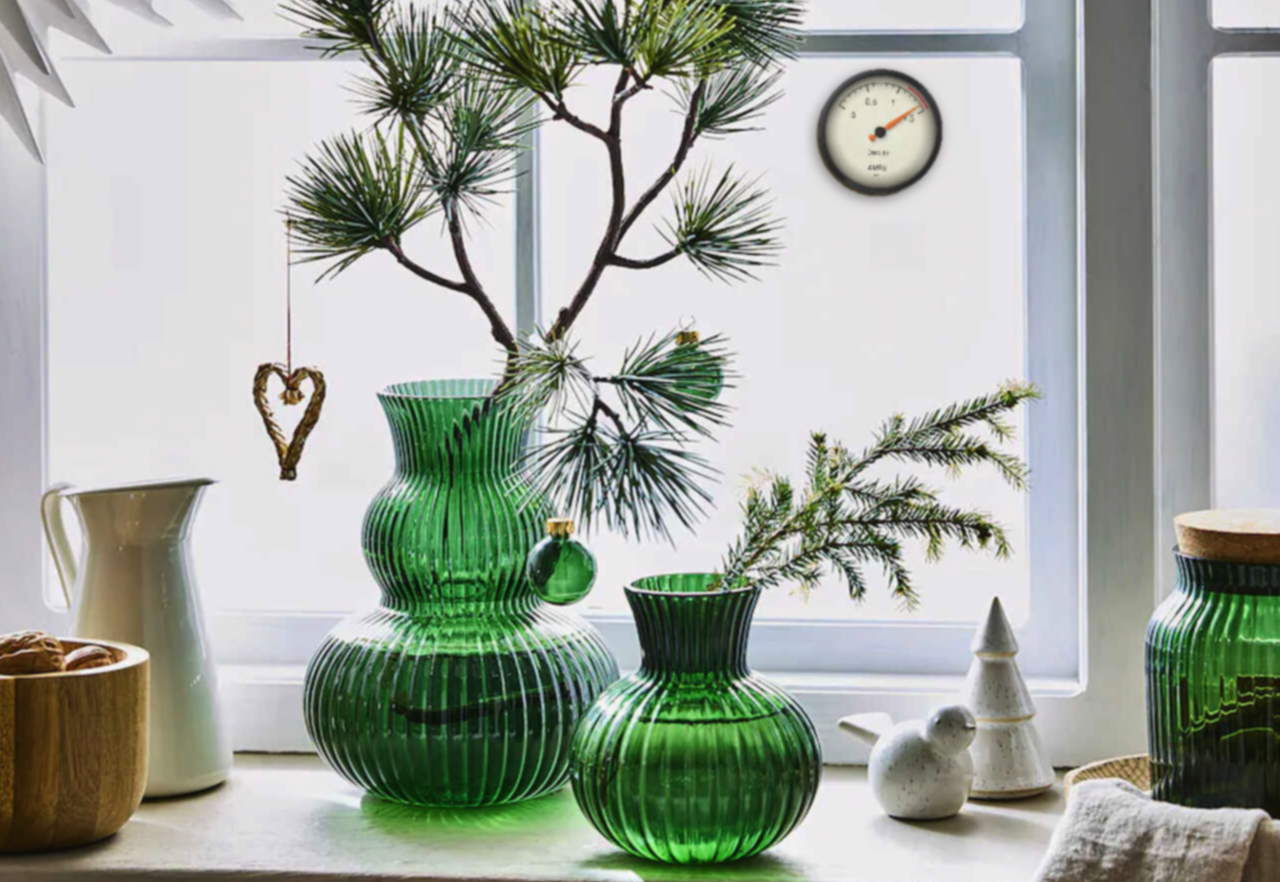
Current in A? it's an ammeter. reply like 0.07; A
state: 1.4; A
